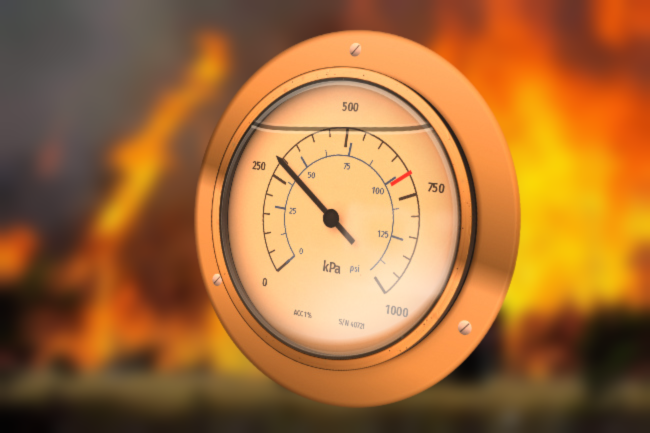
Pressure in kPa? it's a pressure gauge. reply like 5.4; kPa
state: 300; kPa
